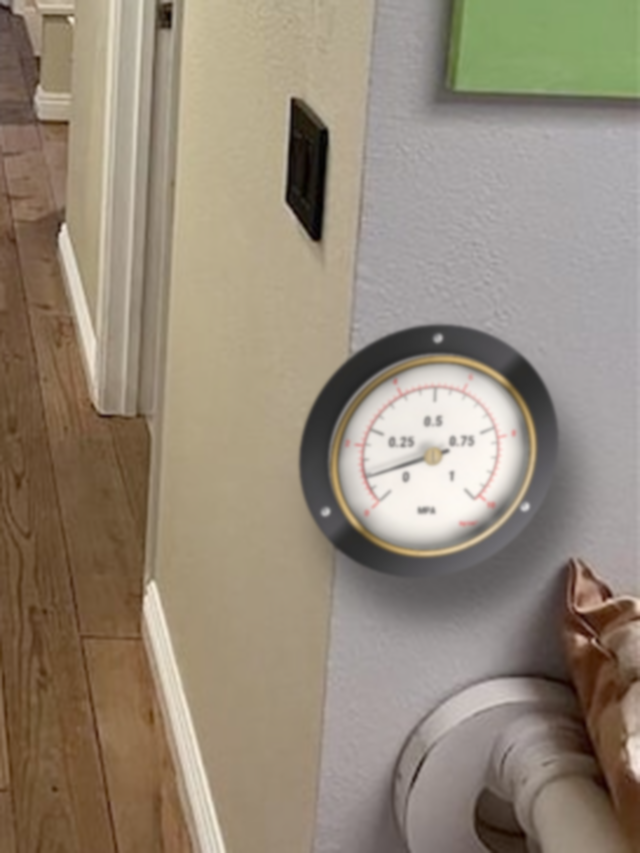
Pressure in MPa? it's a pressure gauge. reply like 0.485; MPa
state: 0.1; MPa
